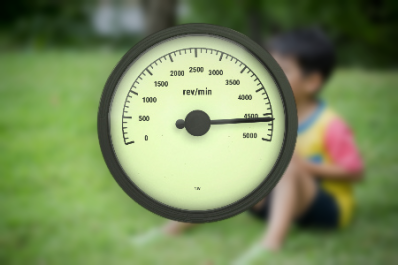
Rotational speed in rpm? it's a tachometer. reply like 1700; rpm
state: 4600; rpm
